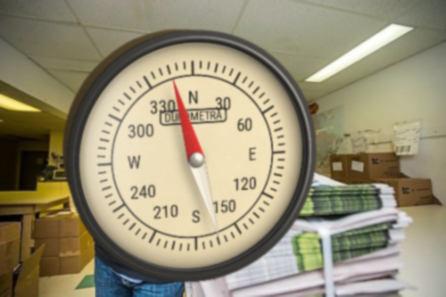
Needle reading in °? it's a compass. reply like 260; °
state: 345; °
